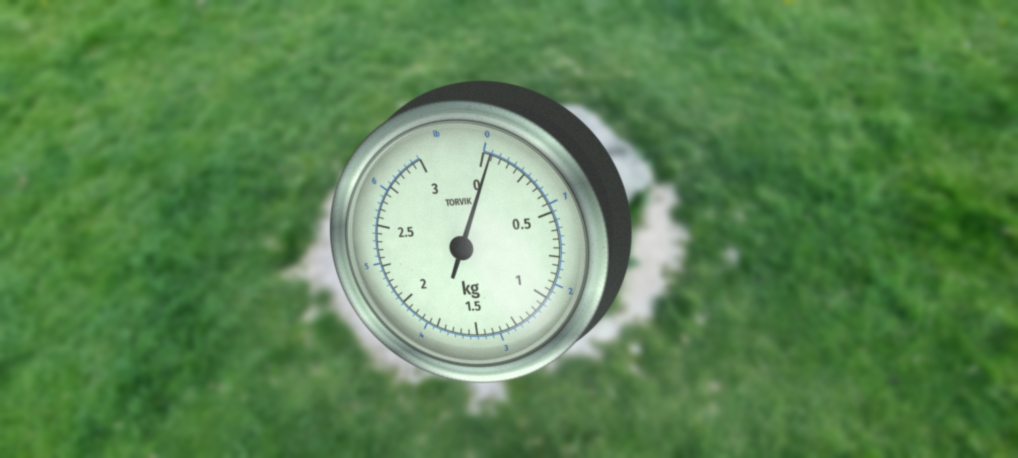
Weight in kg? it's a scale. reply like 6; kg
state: 0.05; kg
